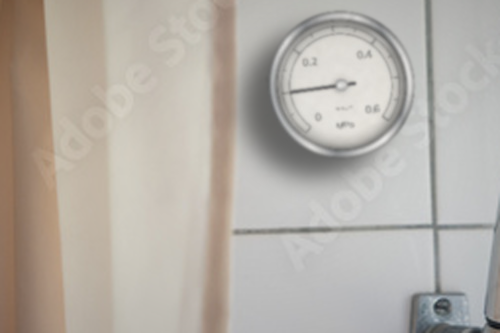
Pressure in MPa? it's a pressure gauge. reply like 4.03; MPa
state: 0.1; MPa
